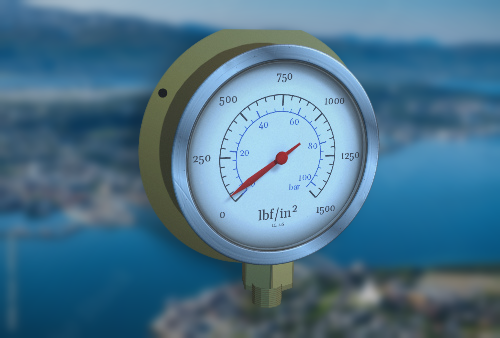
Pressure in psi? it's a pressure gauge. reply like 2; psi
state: 50; psi
